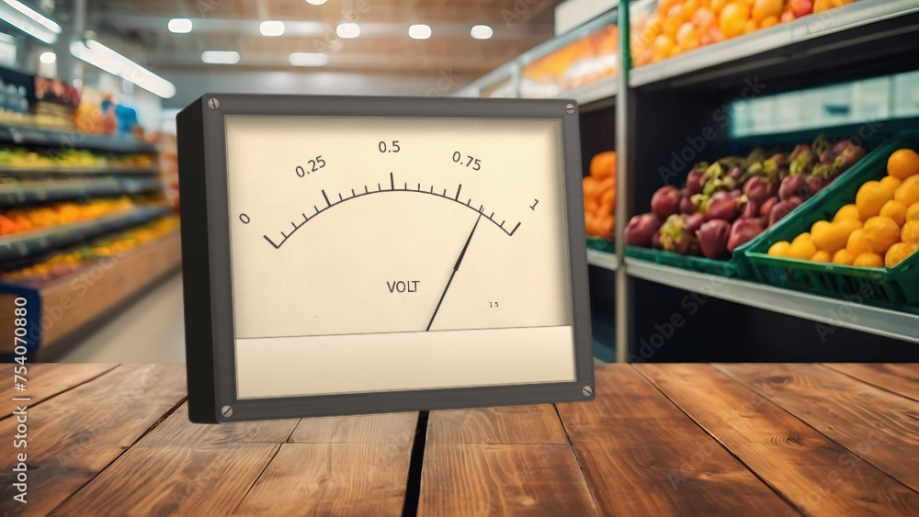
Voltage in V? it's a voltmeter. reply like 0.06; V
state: 0.85; V
